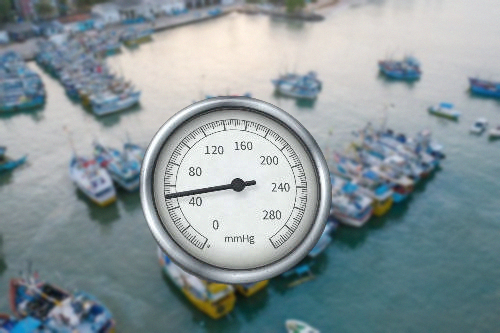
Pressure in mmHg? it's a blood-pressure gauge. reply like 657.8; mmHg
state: 50; mmHg
